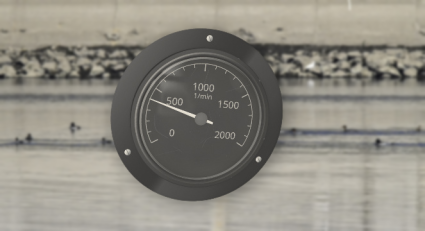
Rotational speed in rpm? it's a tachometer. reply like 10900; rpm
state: 400; rpm
